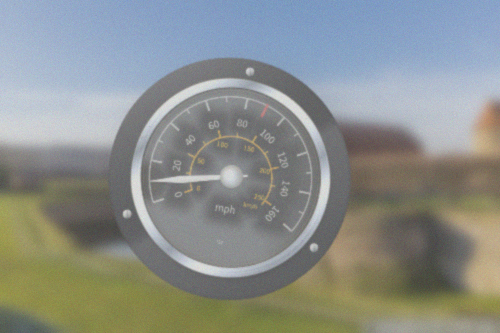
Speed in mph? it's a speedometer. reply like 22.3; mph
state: 10; mph
